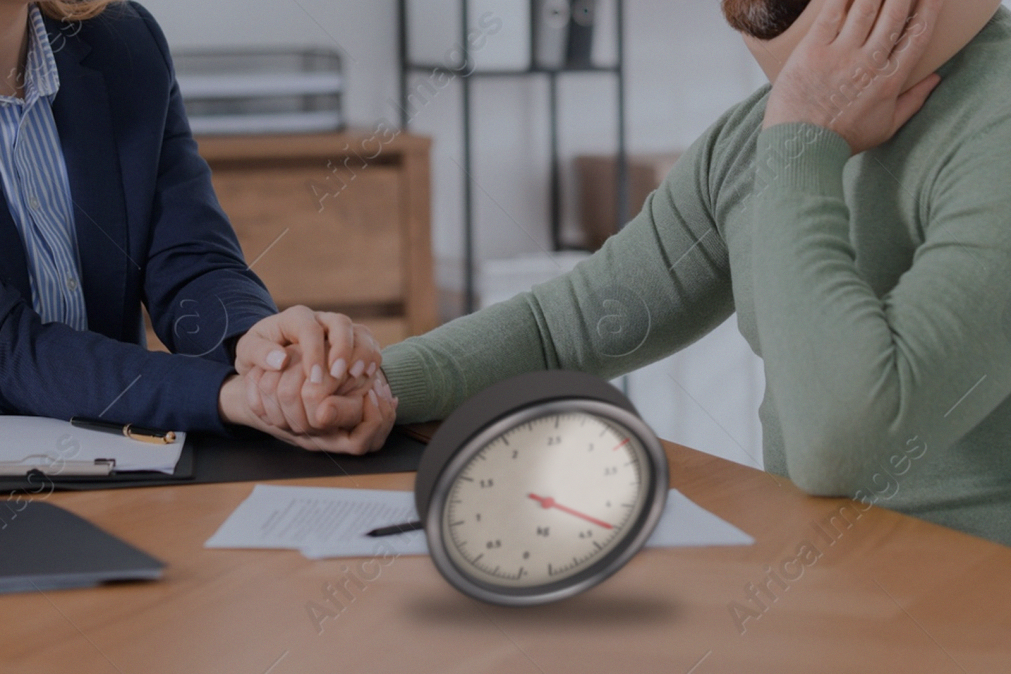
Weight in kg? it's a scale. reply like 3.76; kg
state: 4.25; kg
